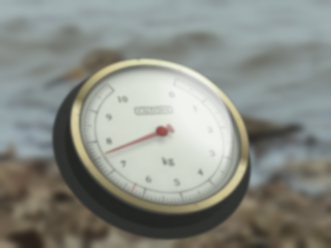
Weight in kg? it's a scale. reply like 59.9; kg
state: 7.5; kg
